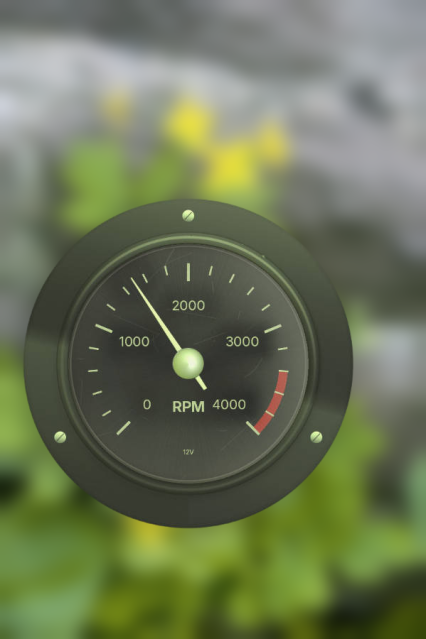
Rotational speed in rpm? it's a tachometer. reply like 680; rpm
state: 1500; rpm
